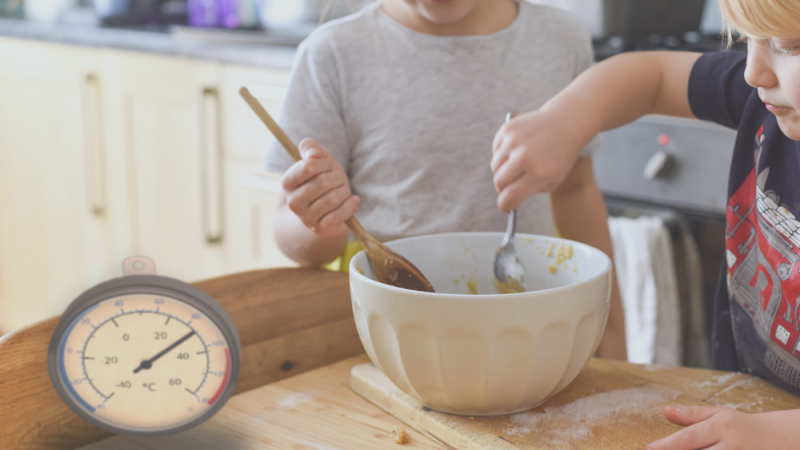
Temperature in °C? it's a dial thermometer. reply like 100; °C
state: 30; °C
